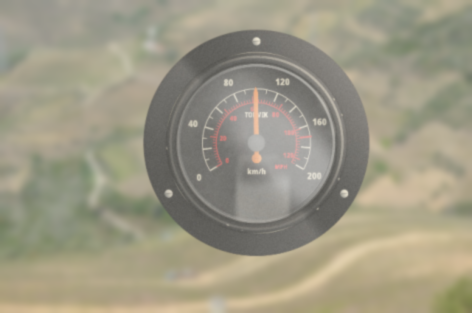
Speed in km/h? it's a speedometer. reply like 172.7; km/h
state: 100; km/h
